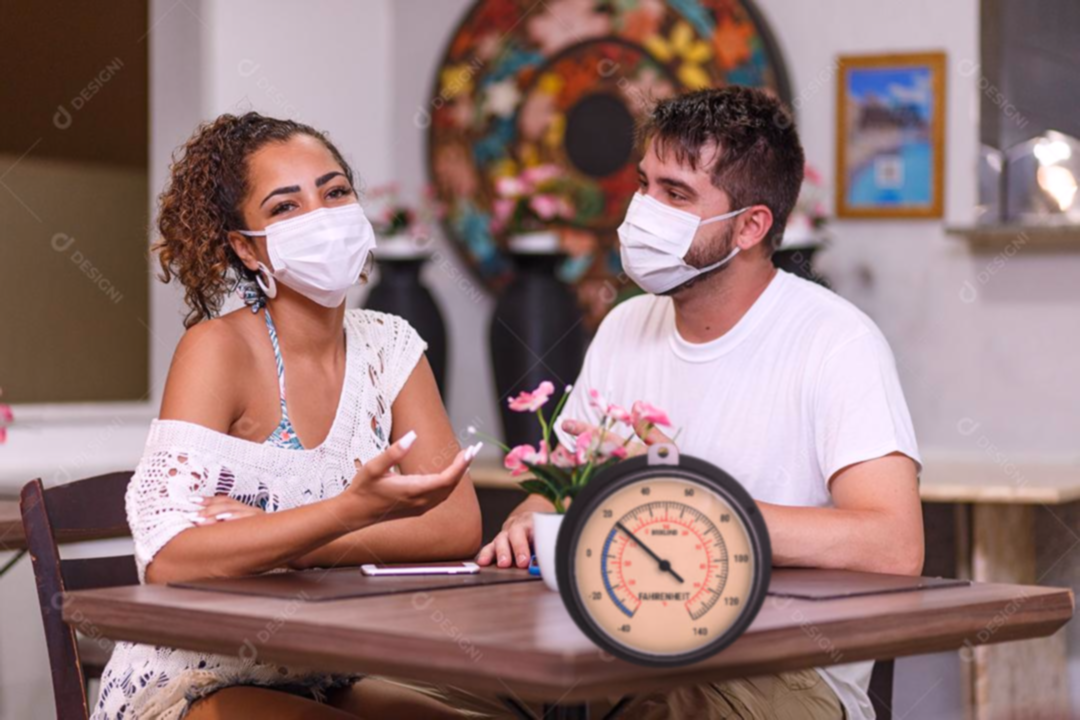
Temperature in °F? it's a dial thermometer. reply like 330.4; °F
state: 20; °F
